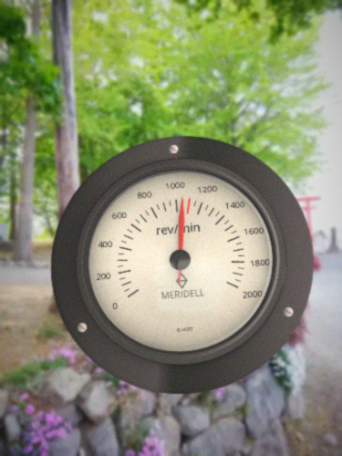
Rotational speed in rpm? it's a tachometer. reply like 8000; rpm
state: 1050; rpm
